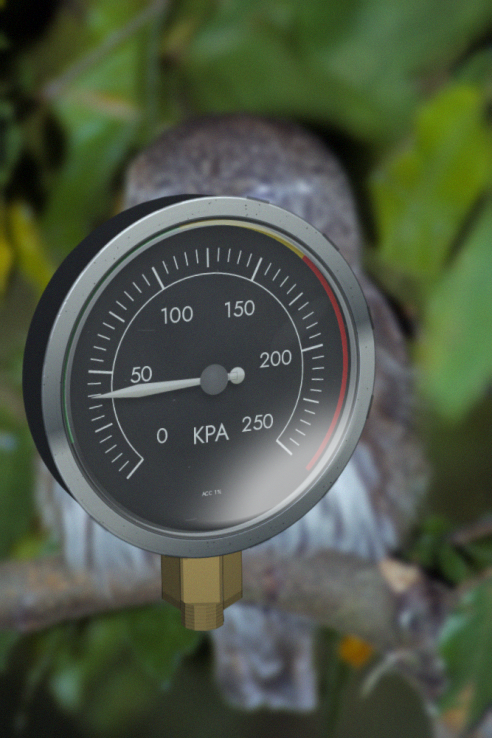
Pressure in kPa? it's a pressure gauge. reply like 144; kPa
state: 40; kPa
